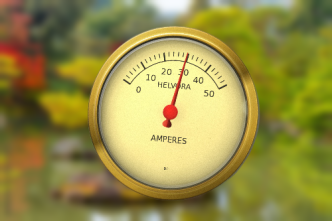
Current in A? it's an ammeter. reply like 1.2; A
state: 30; A
